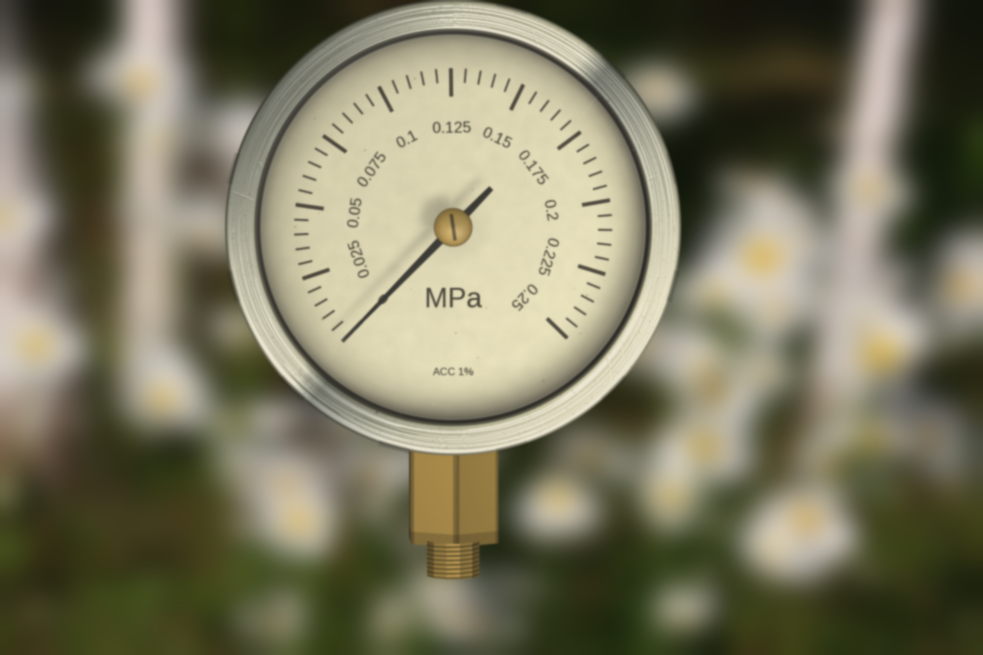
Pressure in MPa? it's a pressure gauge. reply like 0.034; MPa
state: 0; MPa
